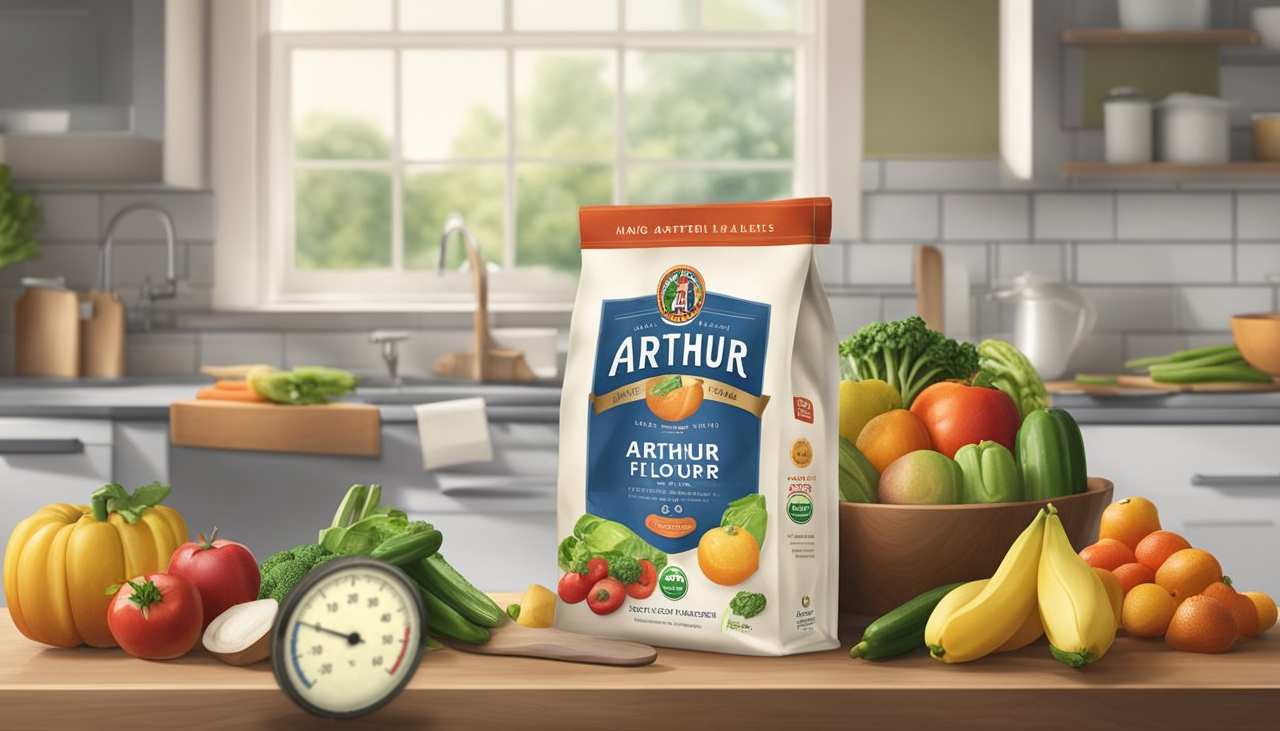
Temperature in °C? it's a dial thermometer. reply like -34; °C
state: 0; °C
